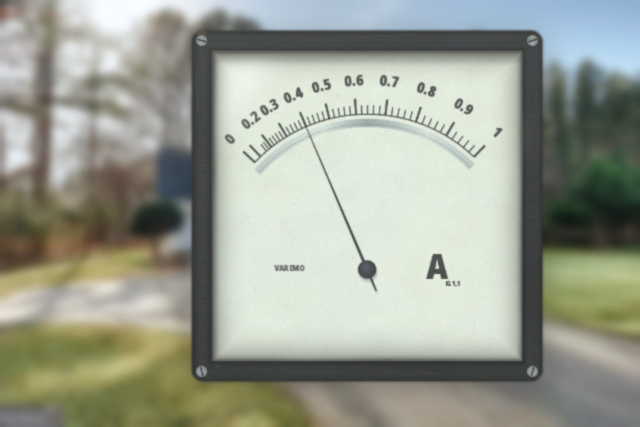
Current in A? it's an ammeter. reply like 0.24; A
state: 0.4; A
